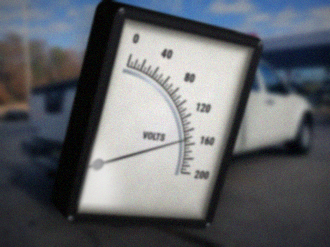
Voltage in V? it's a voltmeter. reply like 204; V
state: 150; V
